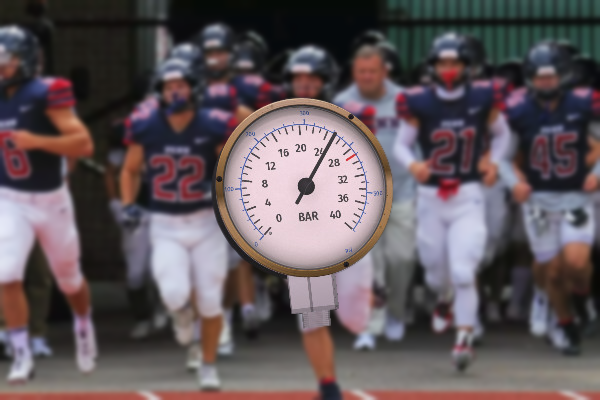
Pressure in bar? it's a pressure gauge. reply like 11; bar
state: 25; bar
